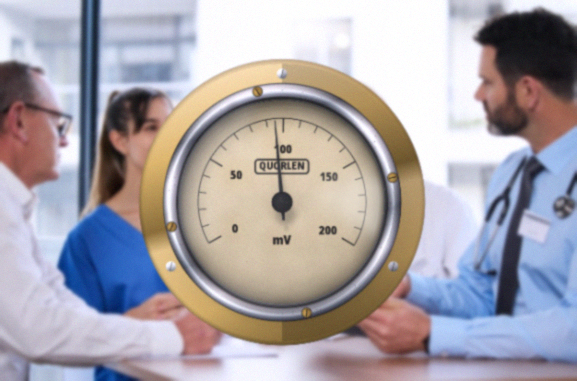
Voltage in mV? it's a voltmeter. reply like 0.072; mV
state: 95; mV
